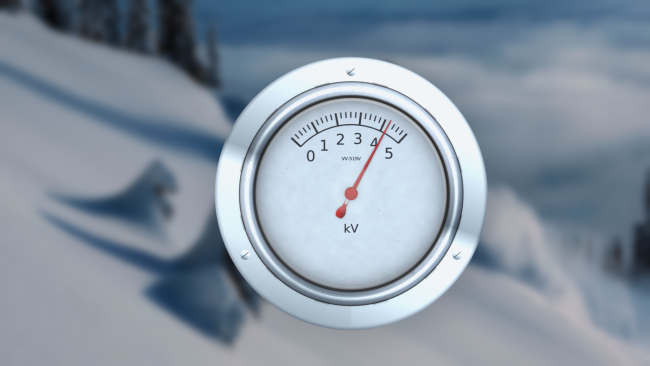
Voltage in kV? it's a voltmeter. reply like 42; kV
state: 4.2; kV
